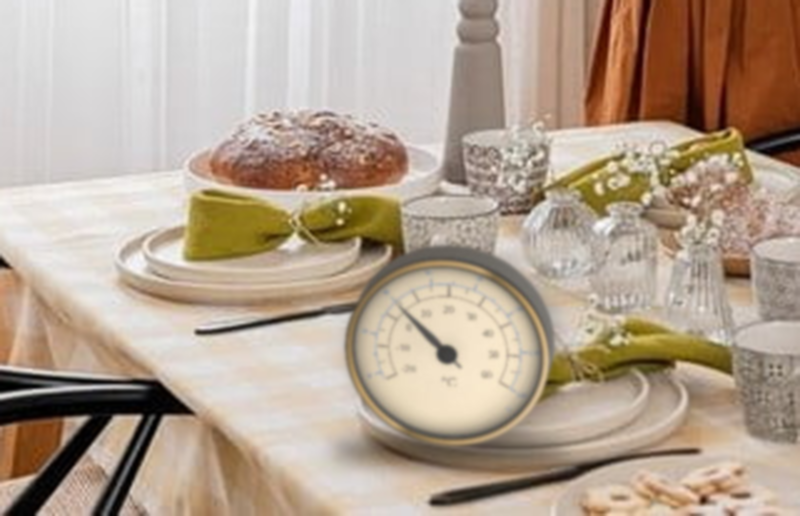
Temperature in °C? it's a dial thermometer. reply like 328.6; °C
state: 5; °C
